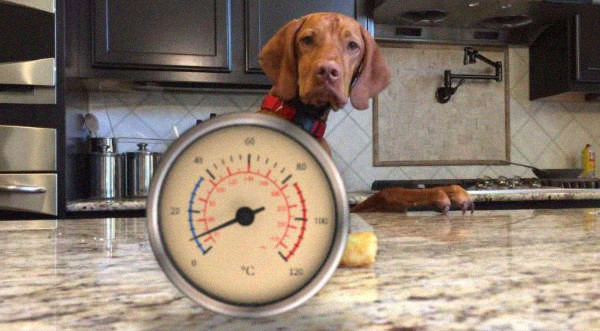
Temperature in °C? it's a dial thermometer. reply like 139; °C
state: 8; °C
